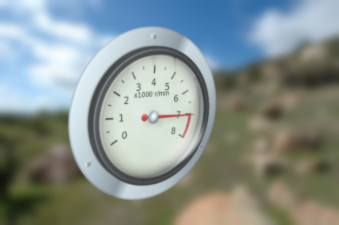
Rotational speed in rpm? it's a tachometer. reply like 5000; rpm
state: 7000; rpm
